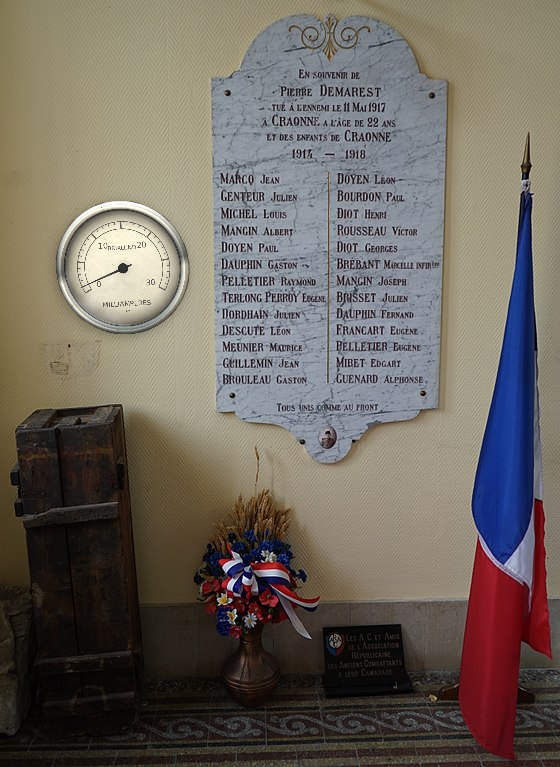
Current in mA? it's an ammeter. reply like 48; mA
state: 1; mA
